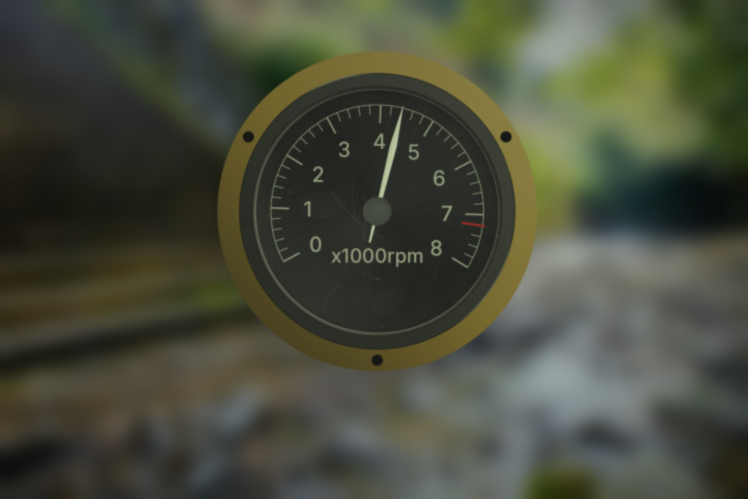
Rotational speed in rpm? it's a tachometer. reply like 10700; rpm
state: 4400; rpm
